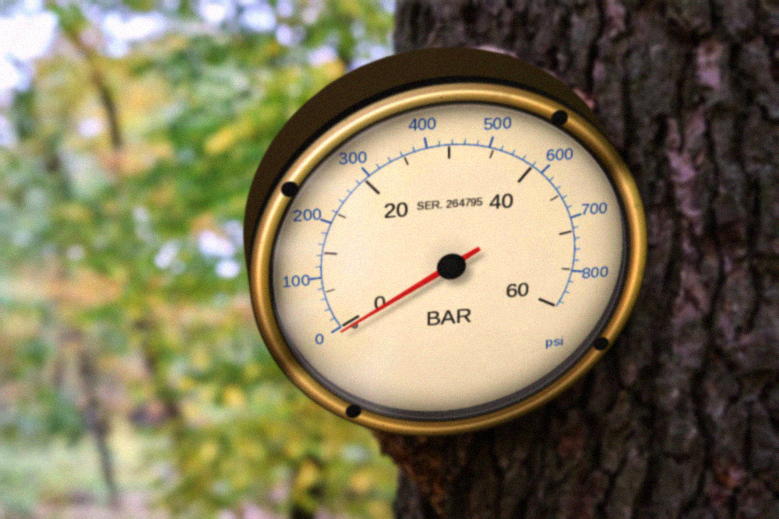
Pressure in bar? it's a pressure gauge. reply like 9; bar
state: 0; bar
